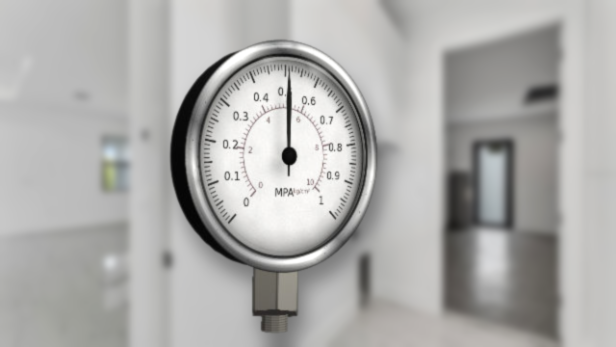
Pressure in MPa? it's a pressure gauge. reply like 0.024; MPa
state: 0.5; MPa
